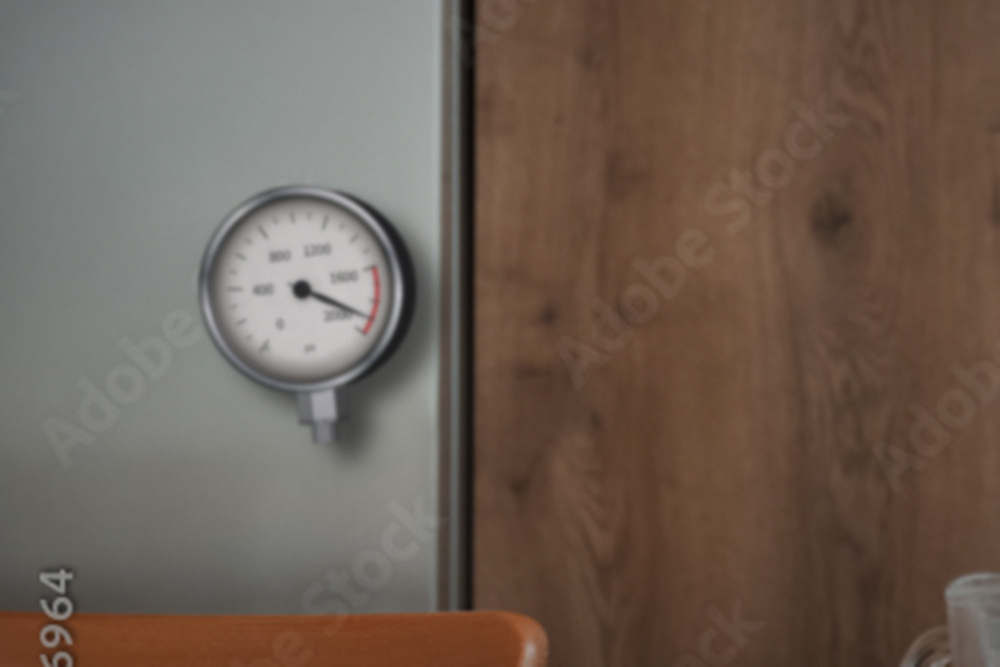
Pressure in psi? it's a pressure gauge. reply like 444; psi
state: 1900; psi
